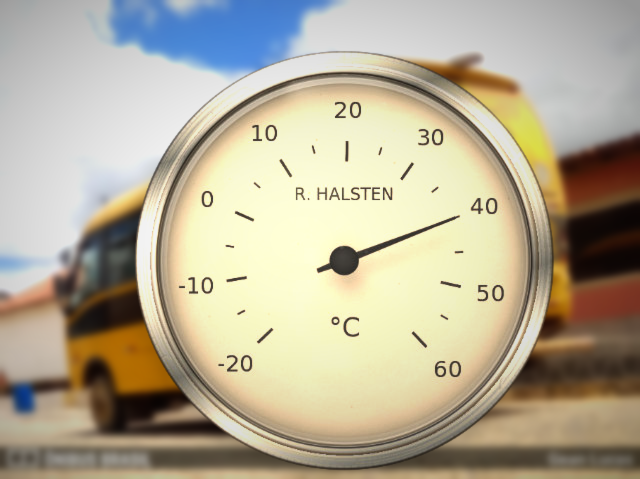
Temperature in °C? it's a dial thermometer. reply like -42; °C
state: 40; °C
